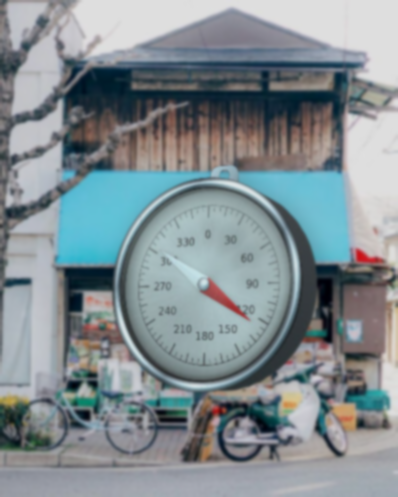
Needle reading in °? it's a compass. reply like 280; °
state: 125; °
